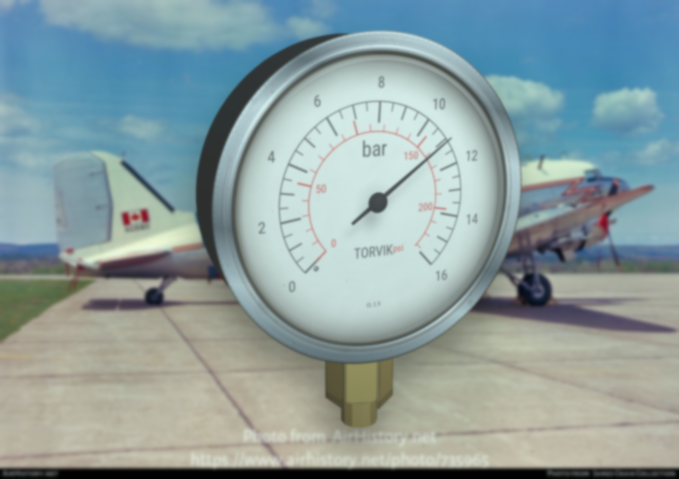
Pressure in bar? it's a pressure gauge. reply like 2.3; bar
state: 11; bar
